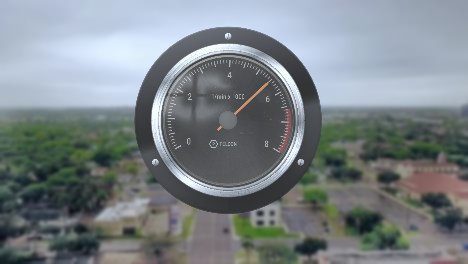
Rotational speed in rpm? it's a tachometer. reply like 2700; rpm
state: 5500; rpm
